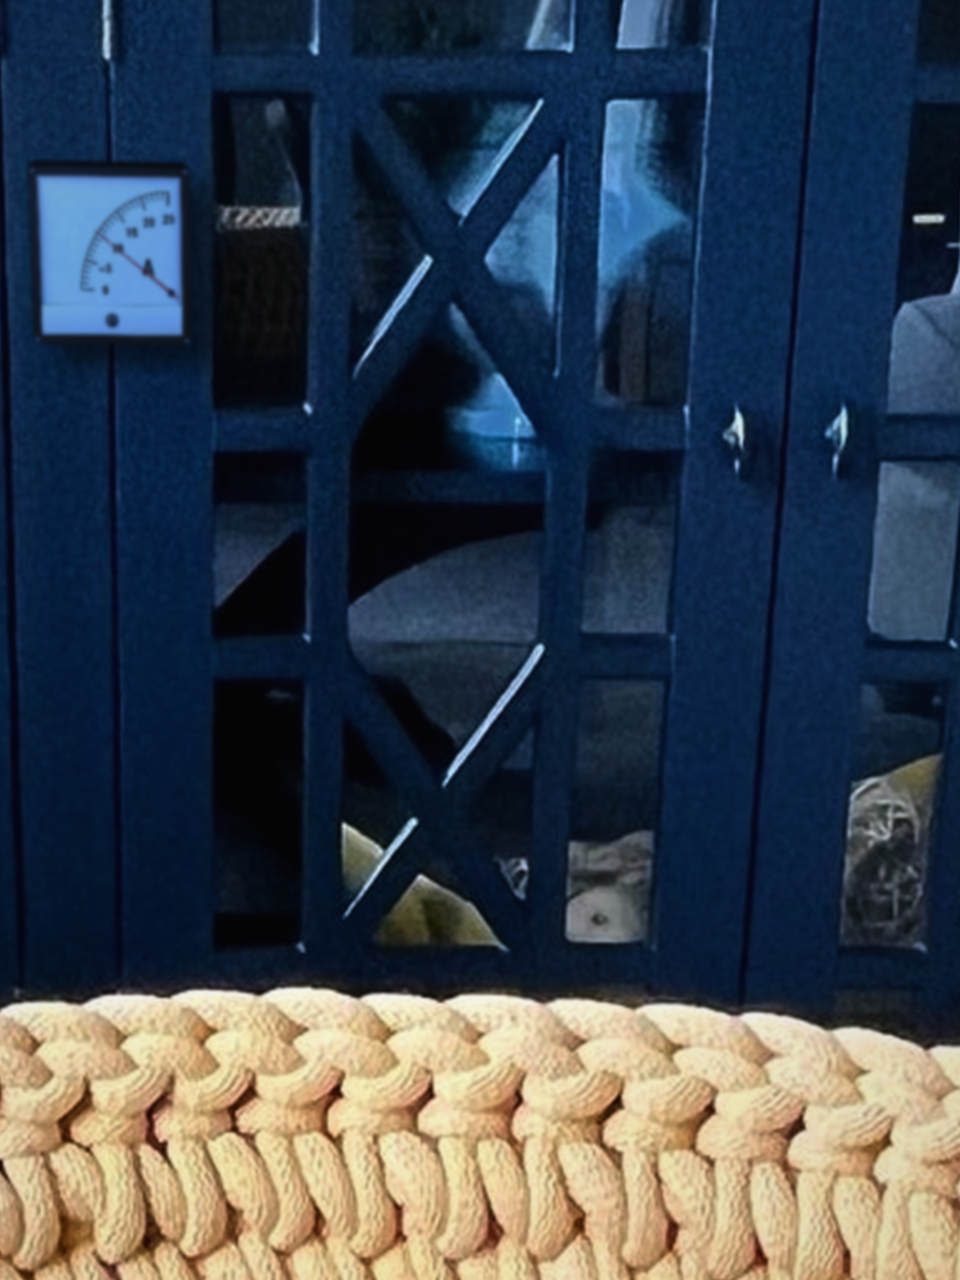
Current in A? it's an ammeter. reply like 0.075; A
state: 10; A
